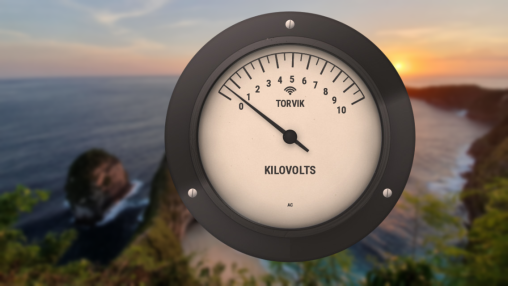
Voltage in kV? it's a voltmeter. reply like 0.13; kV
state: 0.5; kV
